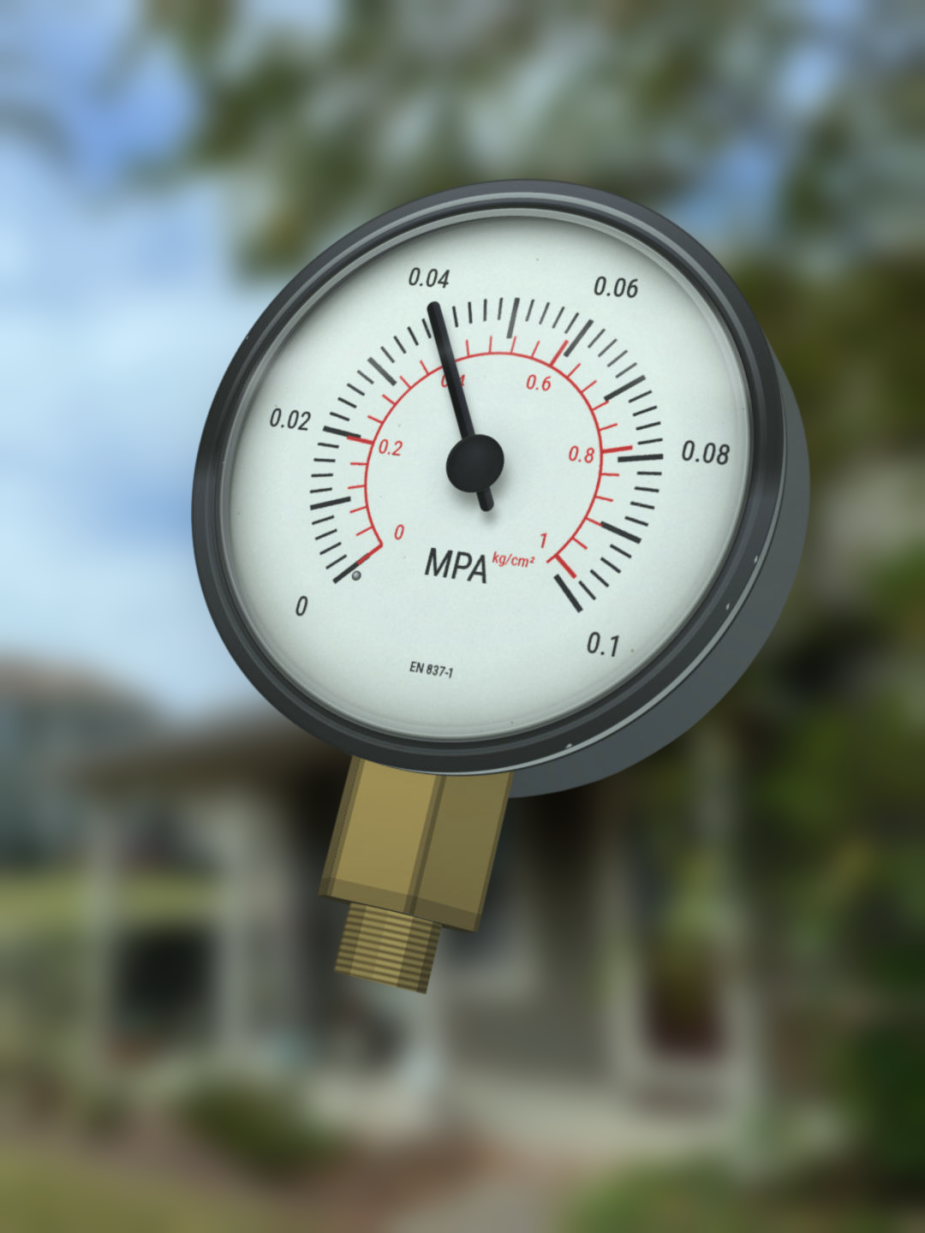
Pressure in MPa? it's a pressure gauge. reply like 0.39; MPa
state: 0.04; MPa
